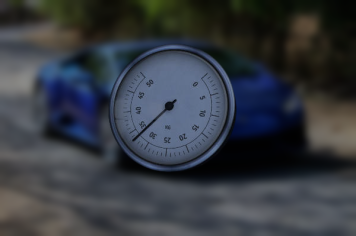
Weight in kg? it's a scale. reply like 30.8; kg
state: 33; kg
